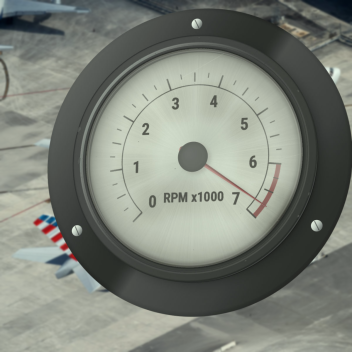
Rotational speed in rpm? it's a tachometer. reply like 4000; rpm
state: 6750; rpm
